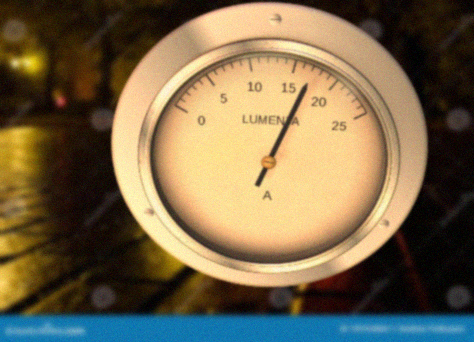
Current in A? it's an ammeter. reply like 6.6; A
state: 17; A
